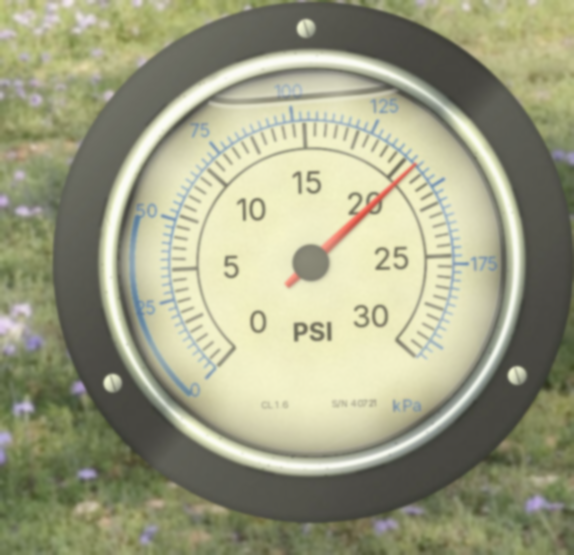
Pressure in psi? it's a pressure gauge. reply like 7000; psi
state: 20.5; psi
